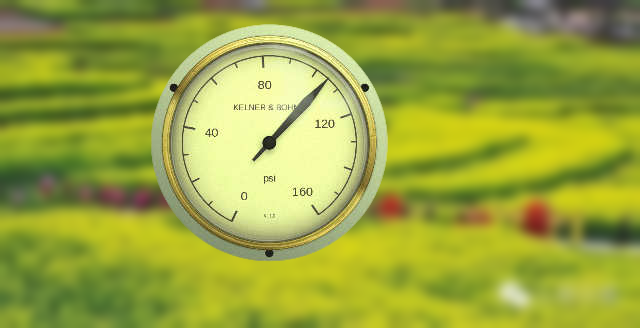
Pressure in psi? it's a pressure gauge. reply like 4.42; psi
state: 105; psi
